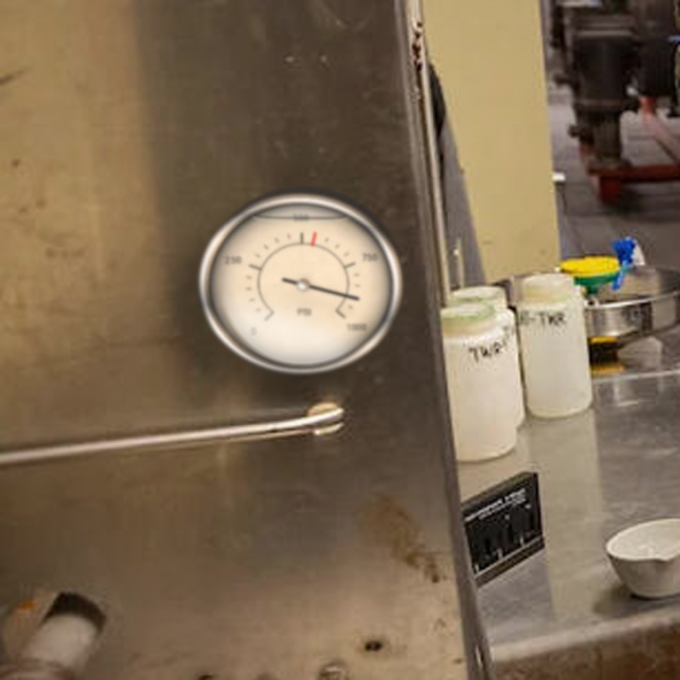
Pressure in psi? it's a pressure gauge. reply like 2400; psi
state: 900; psi
